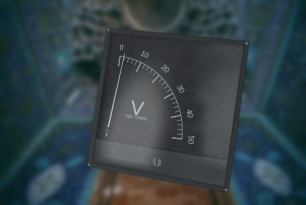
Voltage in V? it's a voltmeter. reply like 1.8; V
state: 2; V
